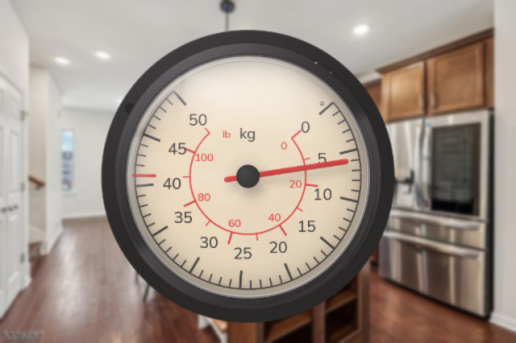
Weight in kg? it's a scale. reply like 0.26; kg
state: 6; kg
